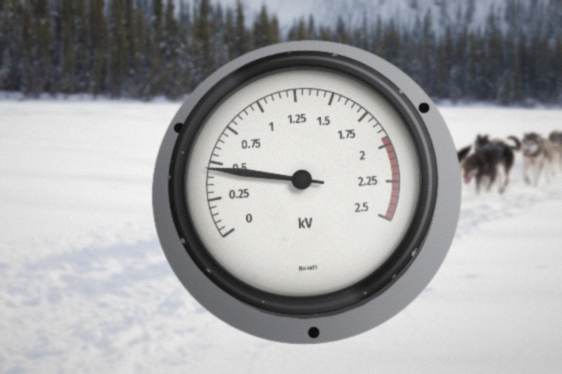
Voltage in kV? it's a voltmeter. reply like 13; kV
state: 0.45; kV
